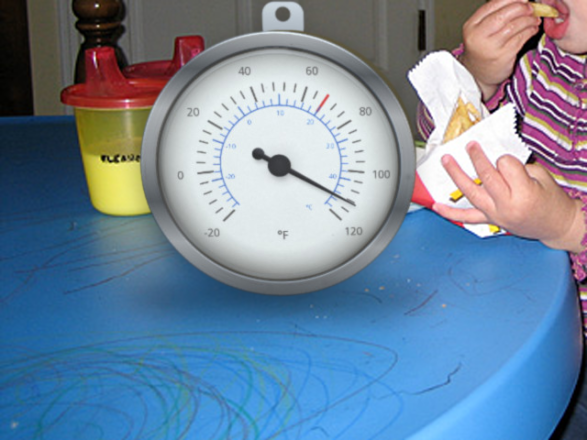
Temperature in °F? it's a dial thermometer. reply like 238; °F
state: 112; °F
